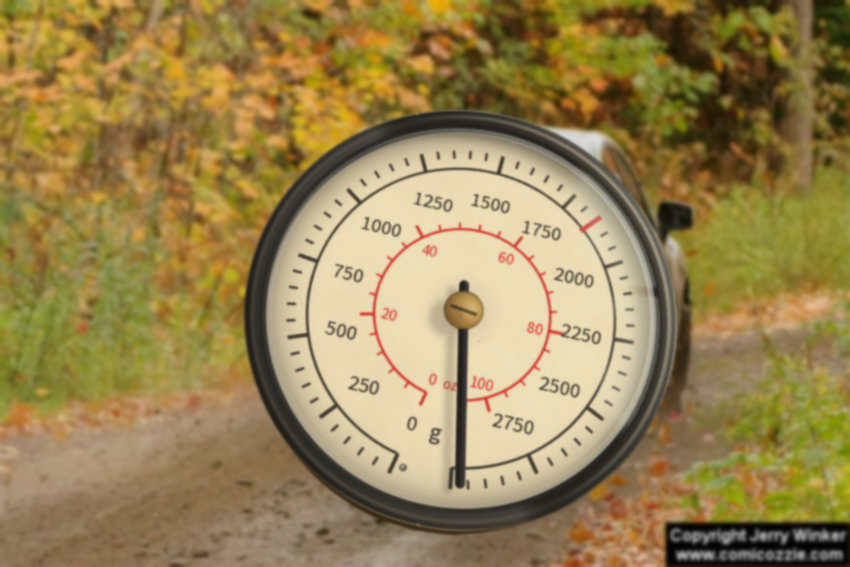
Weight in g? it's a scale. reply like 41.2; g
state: 2975; g
